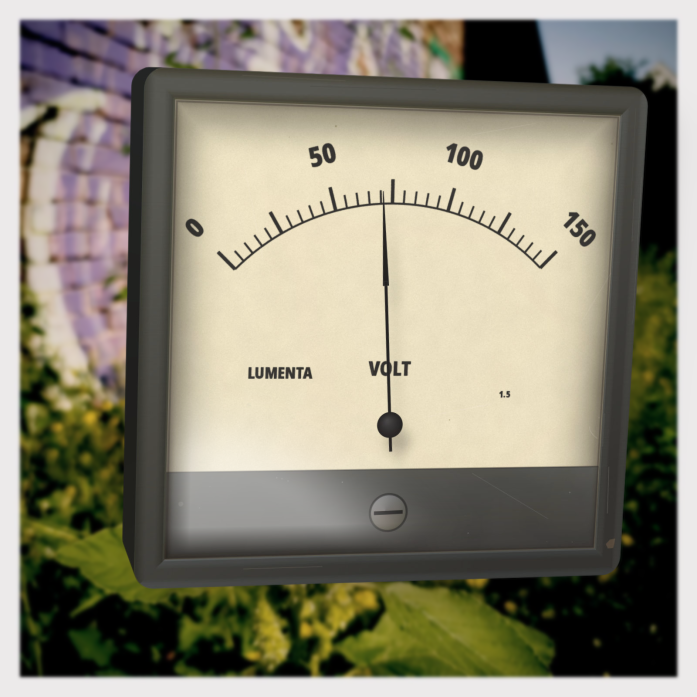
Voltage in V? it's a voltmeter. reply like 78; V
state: 70; V
